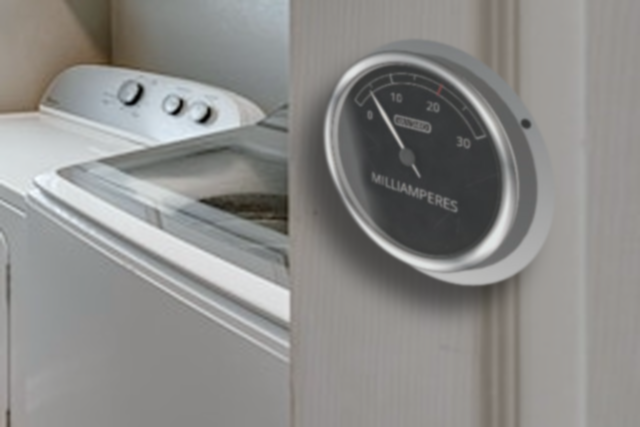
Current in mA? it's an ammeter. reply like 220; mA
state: 5; mA
